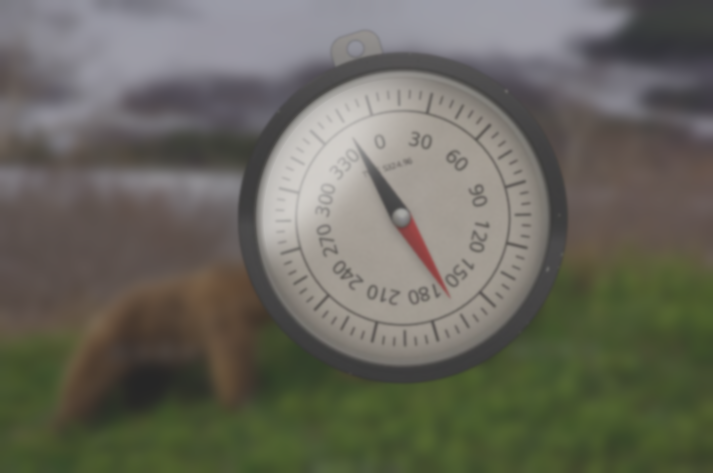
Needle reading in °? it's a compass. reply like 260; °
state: 165; °
